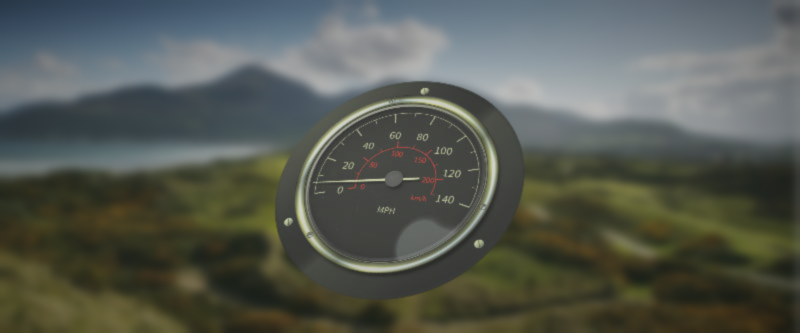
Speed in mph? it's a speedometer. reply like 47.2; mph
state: 5; mph
